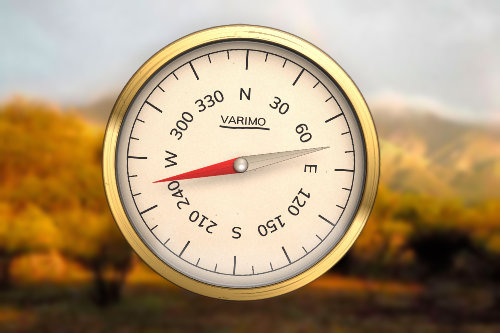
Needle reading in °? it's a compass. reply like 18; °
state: 255; °
